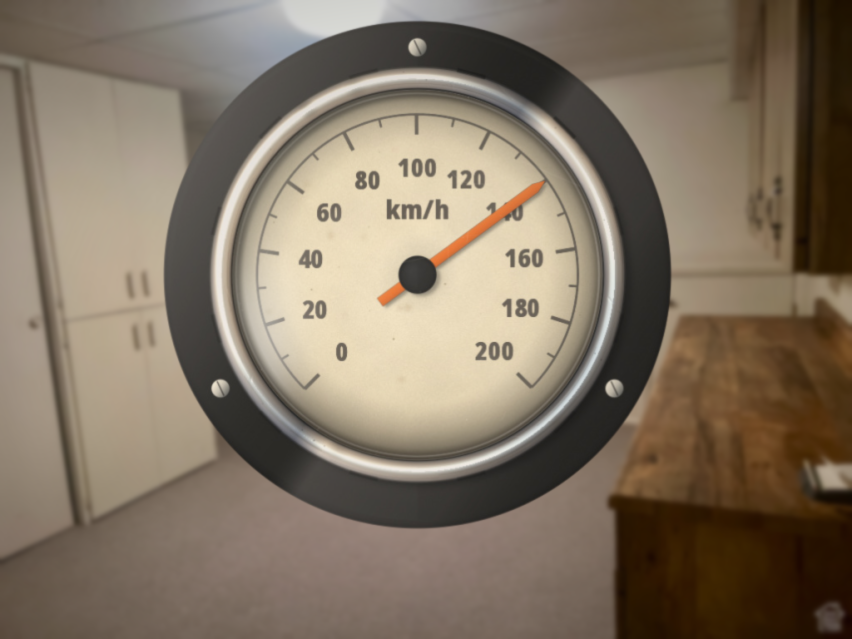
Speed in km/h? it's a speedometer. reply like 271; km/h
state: 140; km/h
